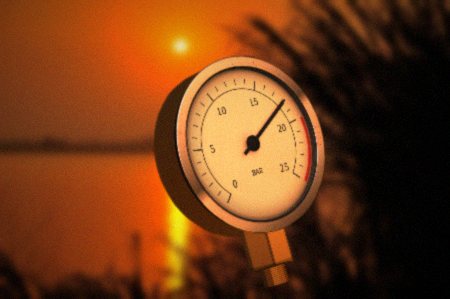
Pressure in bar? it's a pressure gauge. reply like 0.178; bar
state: 18; bar
